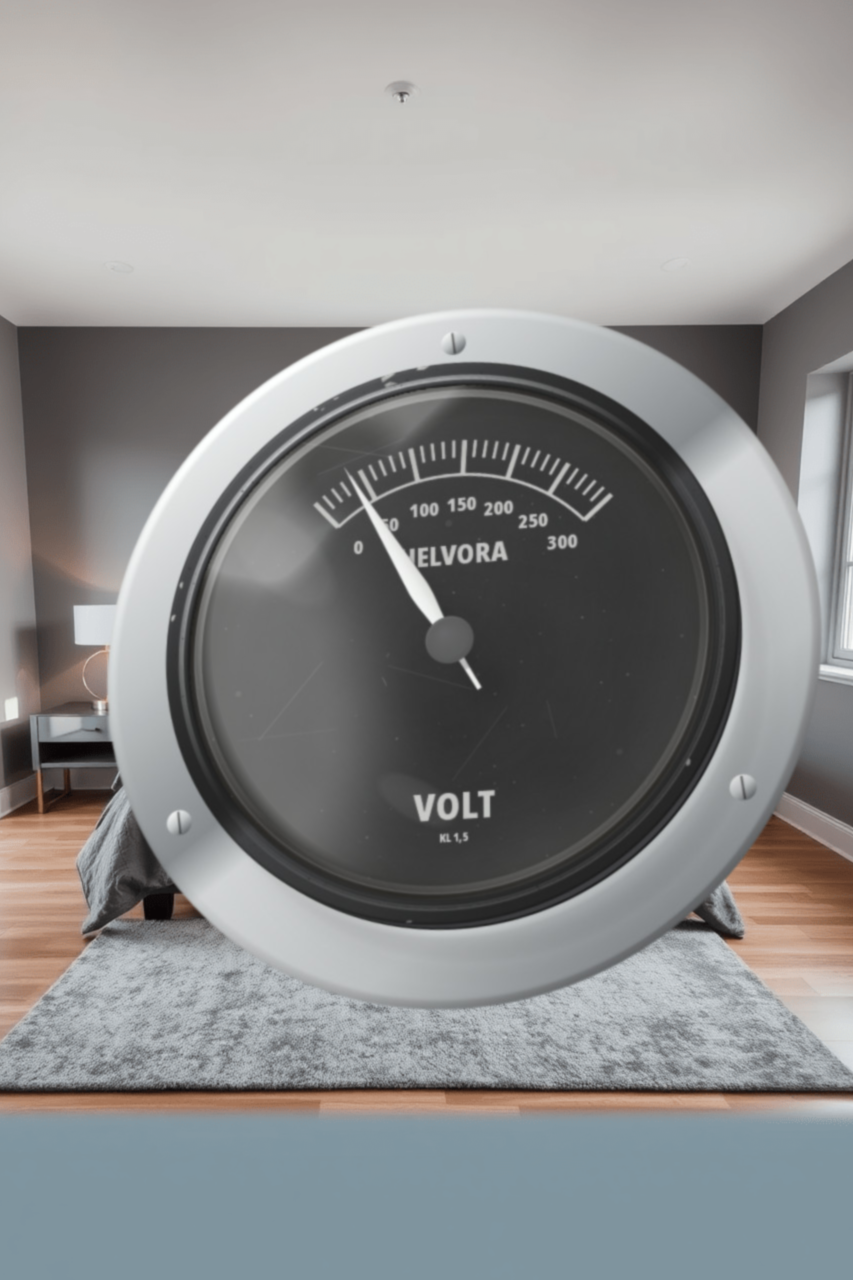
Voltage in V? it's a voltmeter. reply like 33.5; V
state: 40; V
